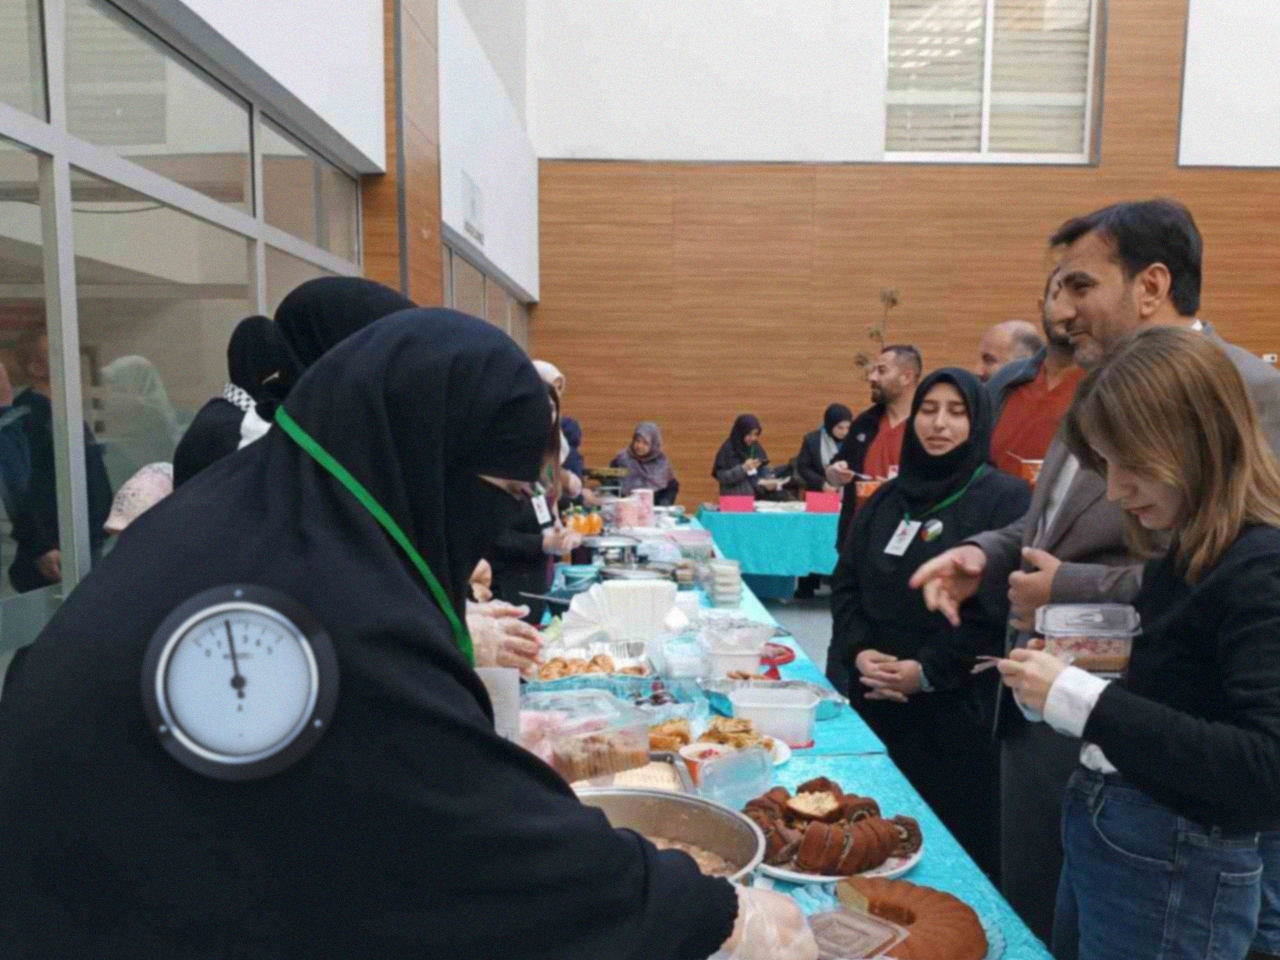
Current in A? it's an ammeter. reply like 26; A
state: 2; A
